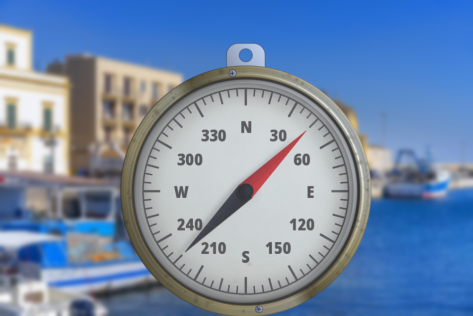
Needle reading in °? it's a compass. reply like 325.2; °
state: 45; °
